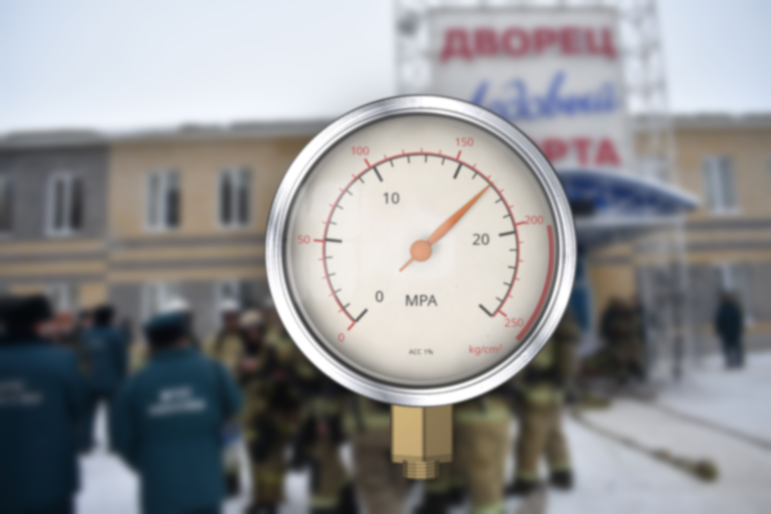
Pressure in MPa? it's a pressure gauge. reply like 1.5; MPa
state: 17; MPa
